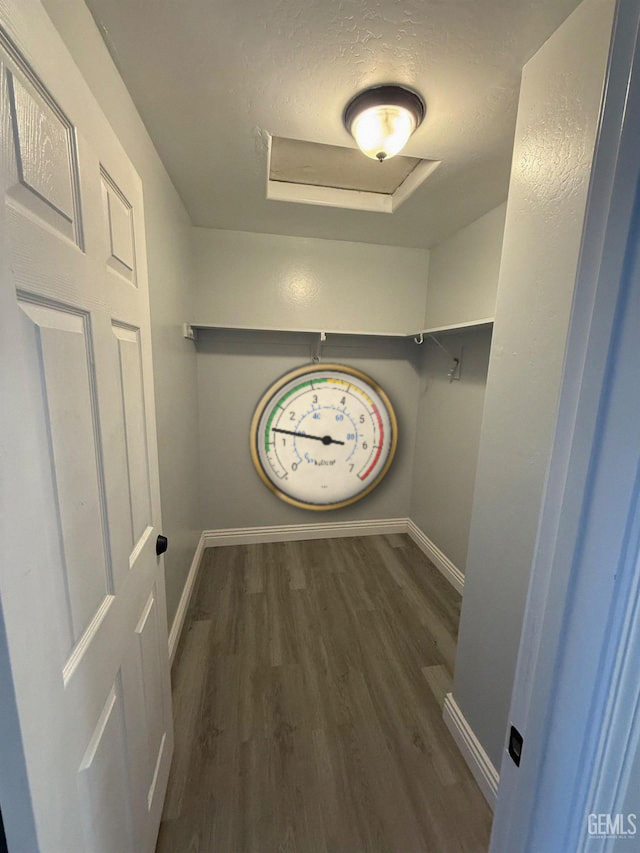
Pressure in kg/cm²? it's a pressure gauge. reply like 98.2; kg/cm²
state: 1.4; kg/cm²
